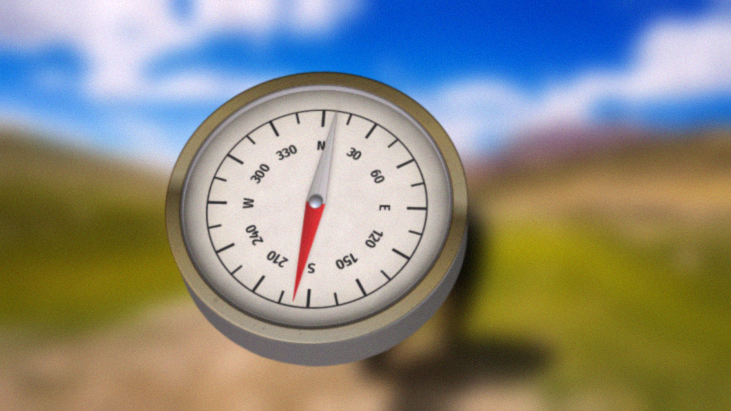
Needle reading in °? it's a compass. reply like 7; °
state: 187.5; °
